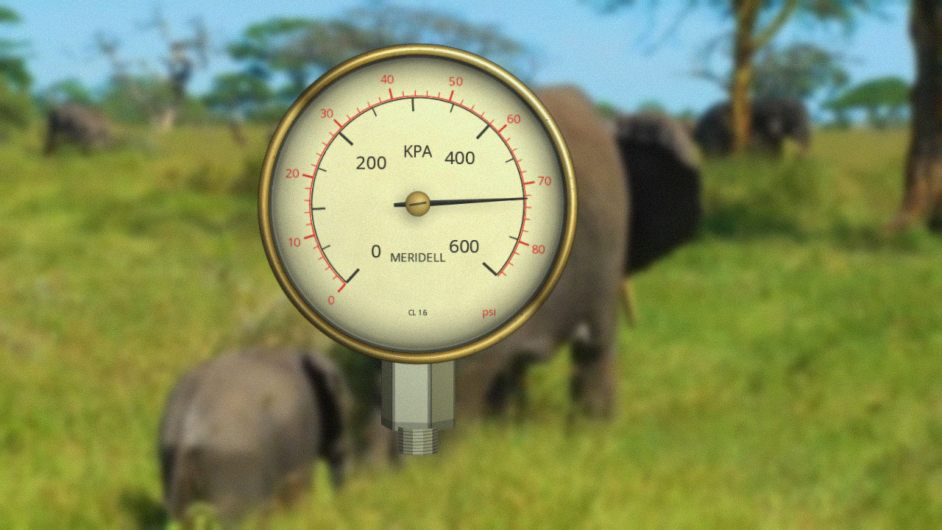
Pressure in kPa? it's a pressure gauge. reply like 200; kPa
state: 500; kPa
